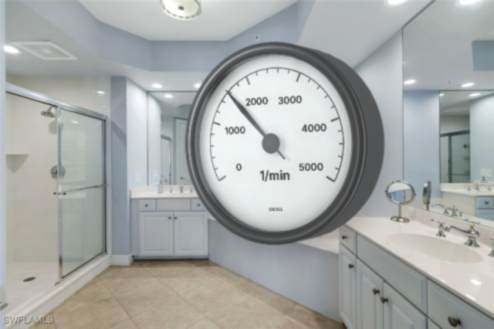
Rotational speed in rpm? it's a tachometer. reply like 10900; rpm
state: 1600; rpm
